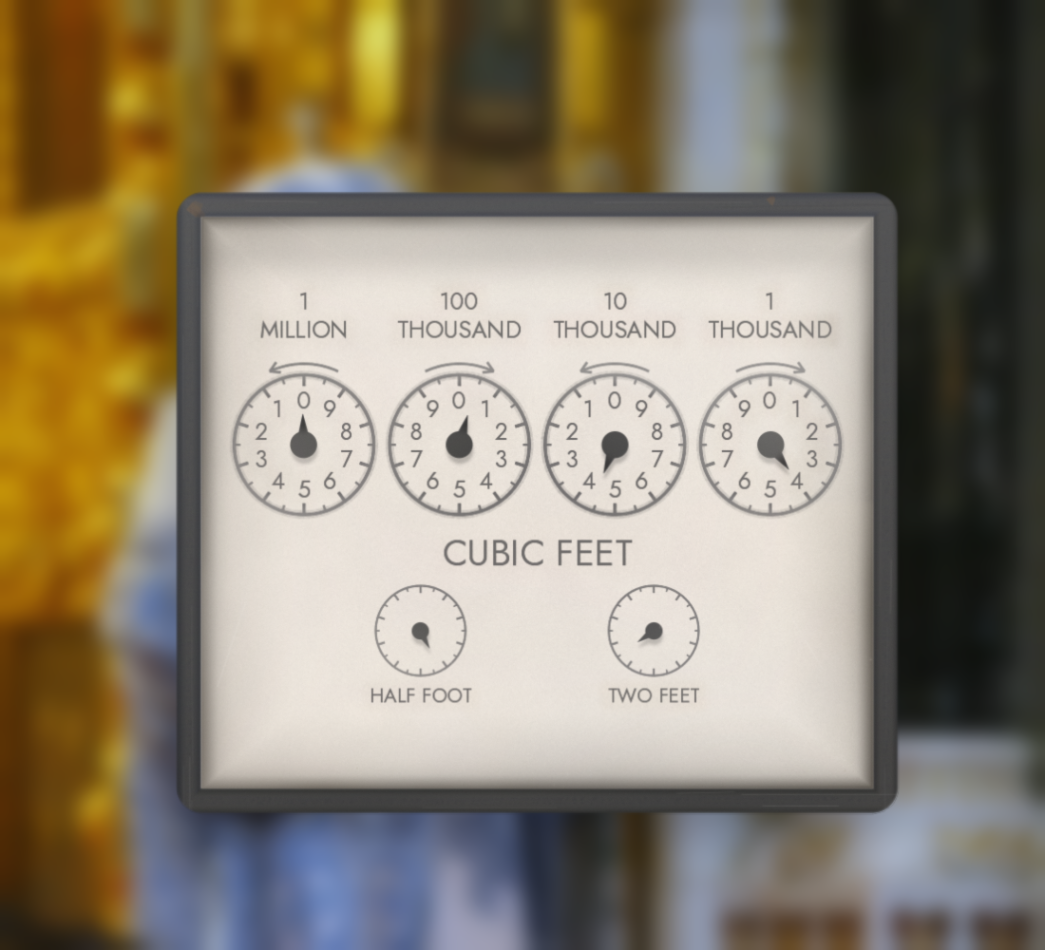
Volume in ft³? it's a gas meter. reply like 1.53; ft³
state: 4400; ft³
